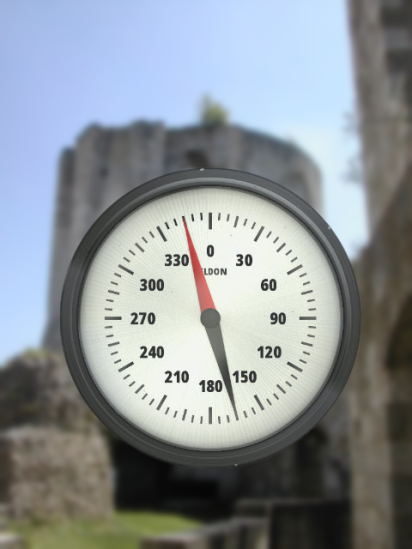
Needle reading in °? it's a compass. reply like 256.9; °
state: 345; °
